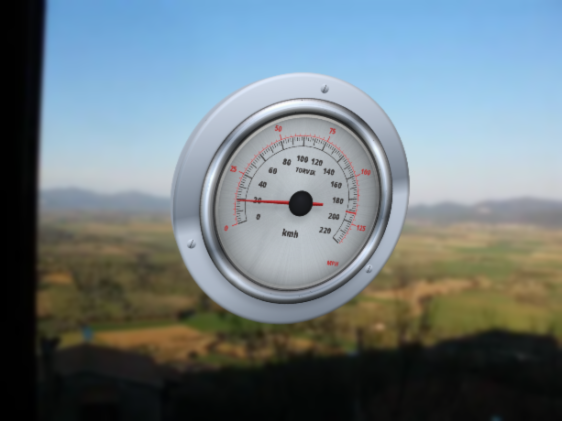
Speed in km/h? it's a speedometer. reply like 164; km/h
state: 20; km/h
